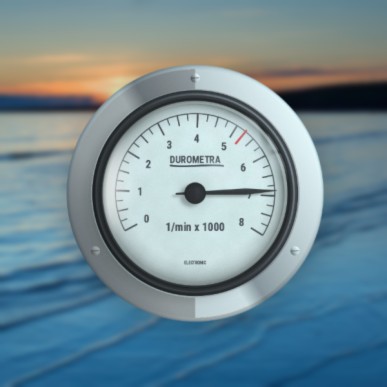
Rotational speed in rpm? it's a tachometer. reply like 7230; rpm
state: 6875; rpm
